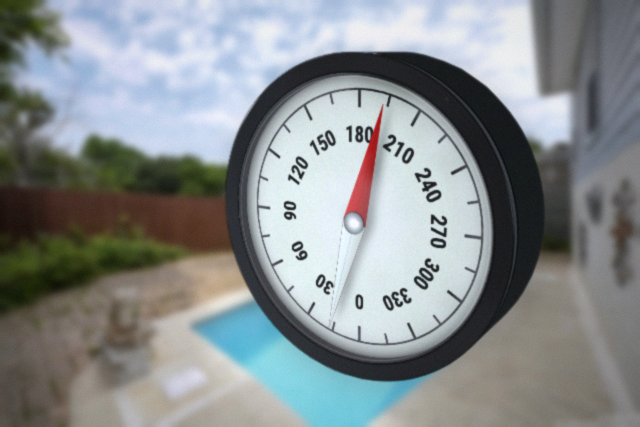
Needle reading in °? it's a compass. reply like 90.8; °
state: 195; °
